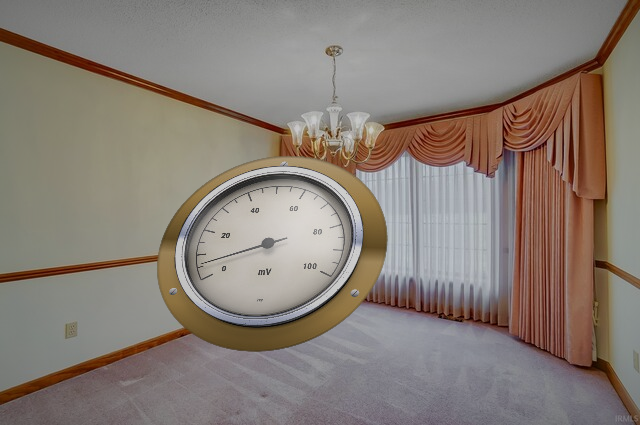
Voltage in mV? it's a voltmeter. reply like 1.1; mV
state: 5; mV
